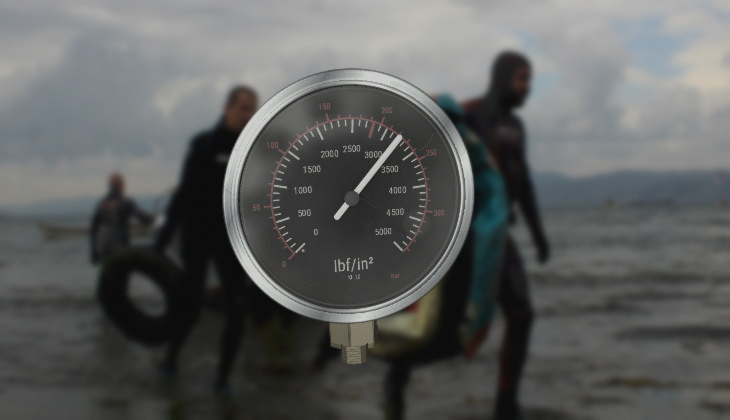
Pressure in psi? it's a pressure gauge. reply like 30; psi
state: 3200; psi
